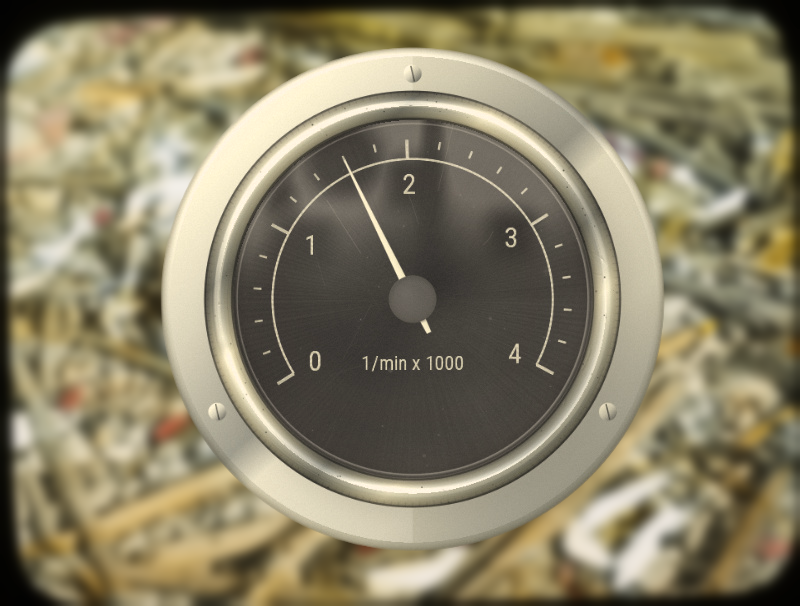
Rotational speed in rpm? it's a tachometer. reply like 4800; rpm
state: 1600; rpm
